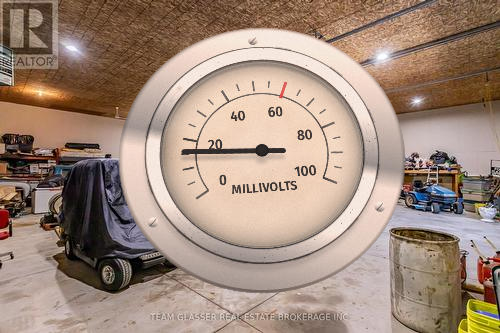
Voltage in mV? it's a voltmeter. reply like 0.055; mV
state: 15; mV
